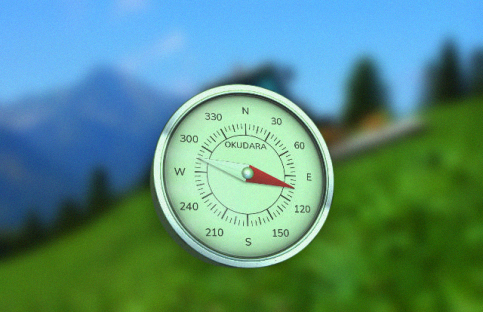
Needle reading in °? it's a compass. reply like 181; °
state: 105; °
